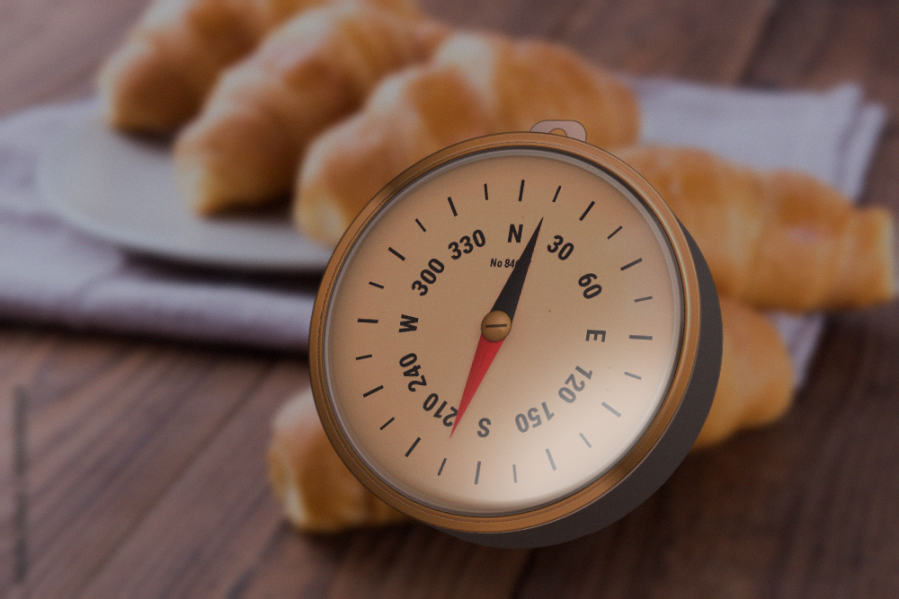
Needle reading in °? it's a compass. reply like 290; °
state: 195; °
